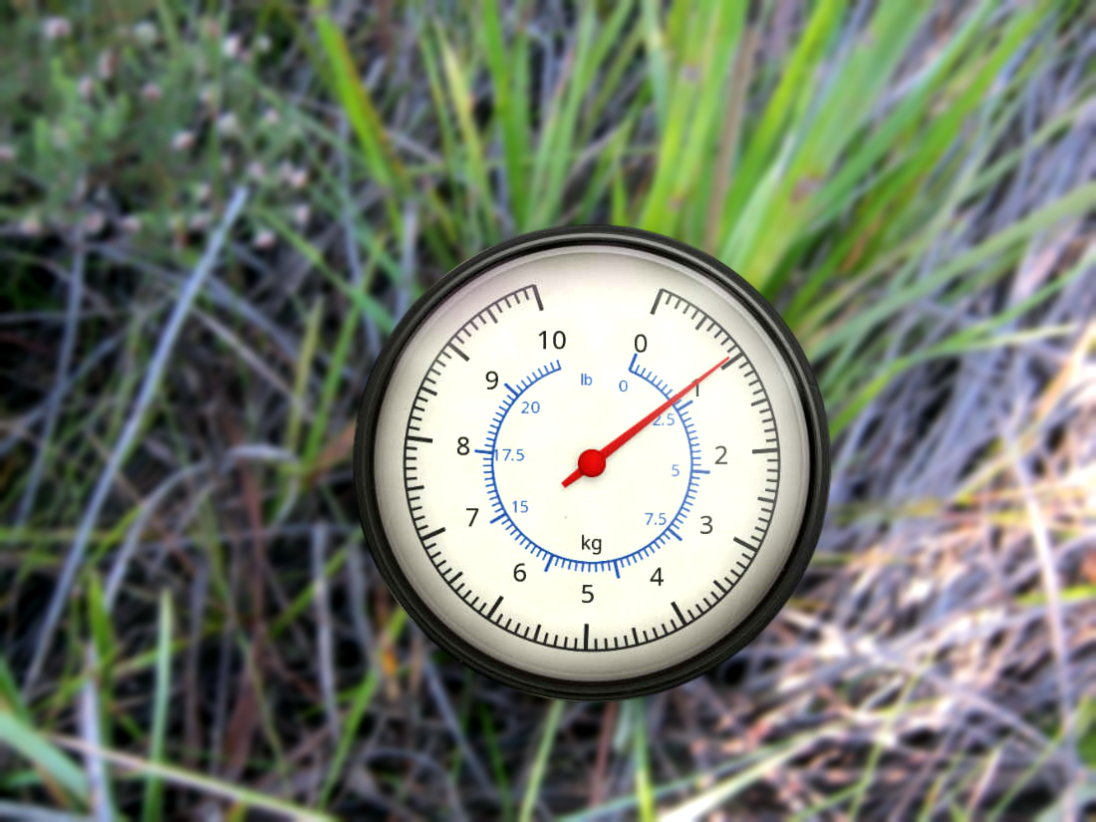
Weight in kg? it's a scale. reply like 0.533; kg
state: 0.95; kg
